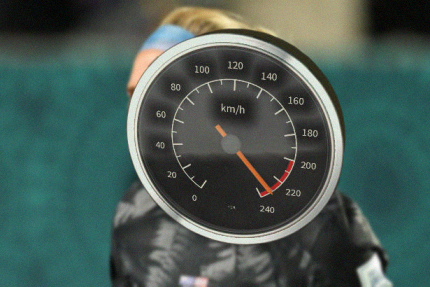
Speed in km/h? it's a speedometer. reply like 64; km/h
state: 230; km/h
